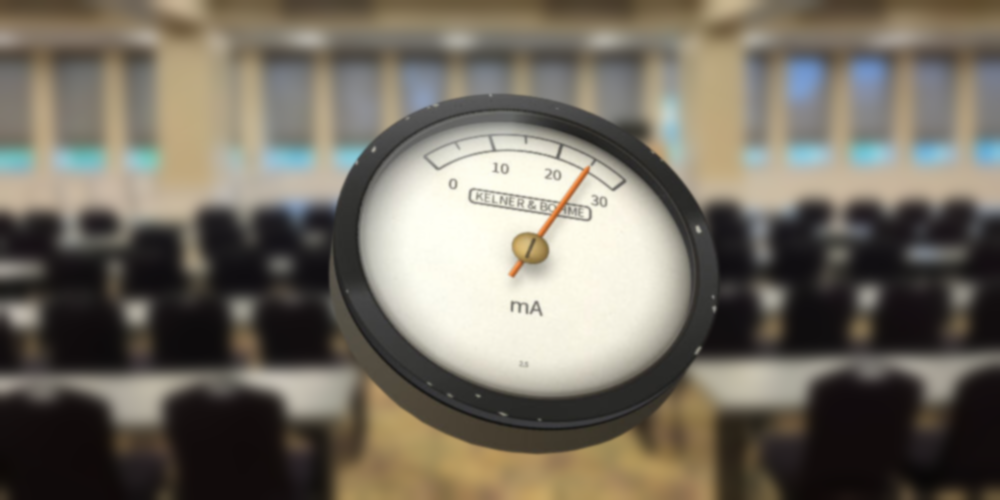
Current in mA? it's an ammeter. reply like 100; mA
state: 25; mA
